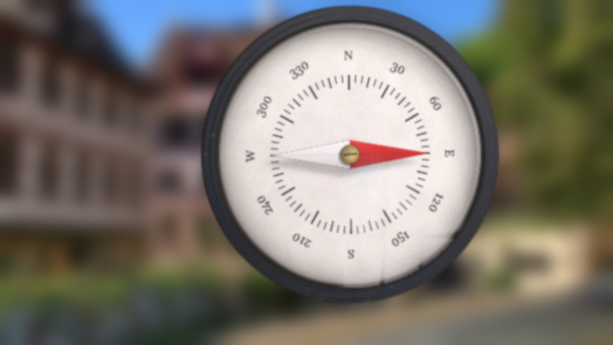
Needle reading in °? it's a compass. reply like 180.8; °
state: 90; °
